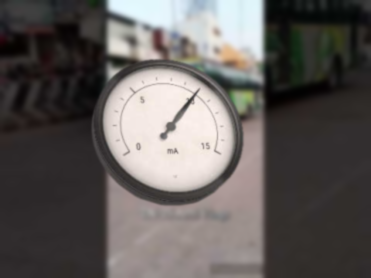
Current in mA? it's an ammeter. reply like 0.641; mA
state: 10; mA
